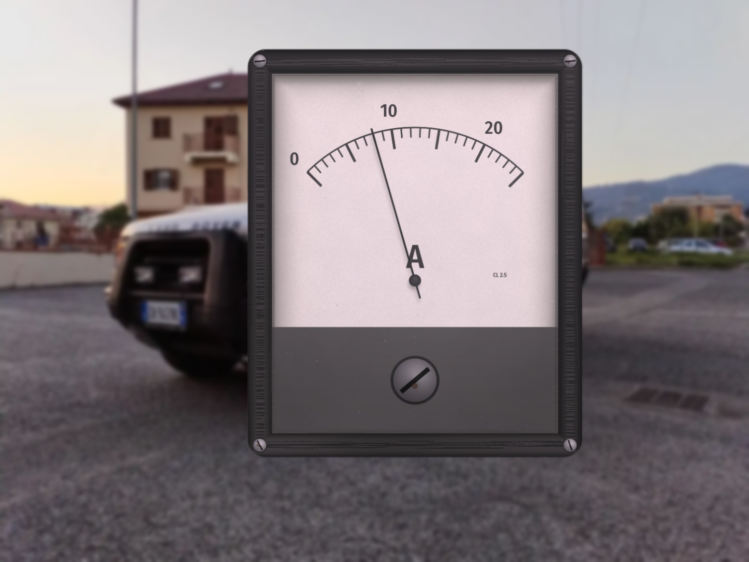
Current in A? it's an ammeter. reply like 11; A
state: 8; A
